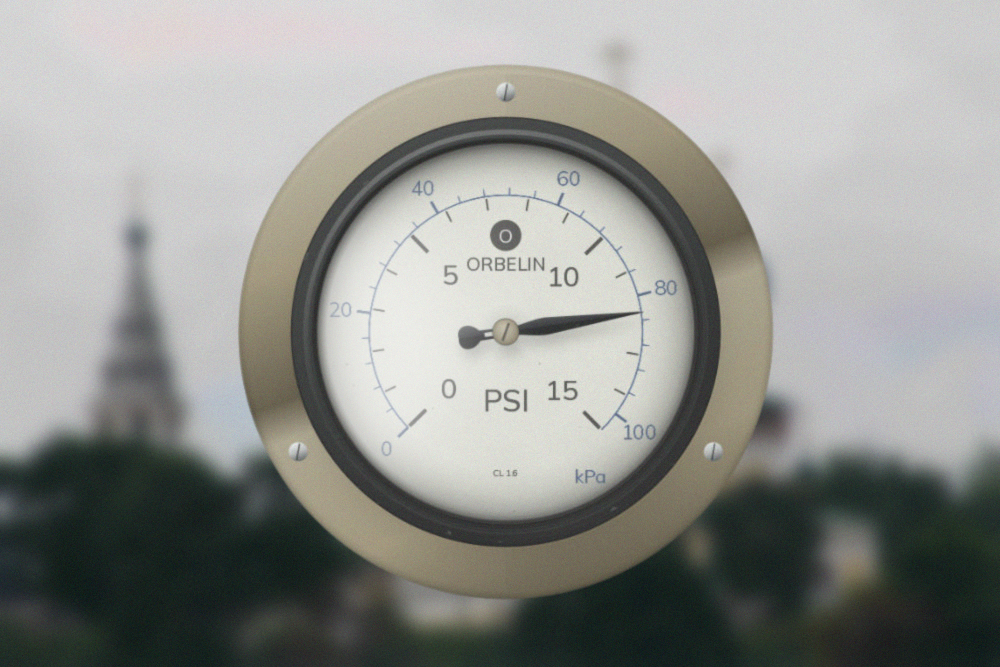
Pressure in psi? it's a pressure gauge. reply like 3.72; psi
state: 12; psi
